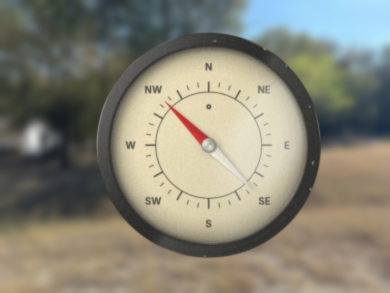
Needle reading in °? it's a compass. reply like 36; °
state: 315; °
